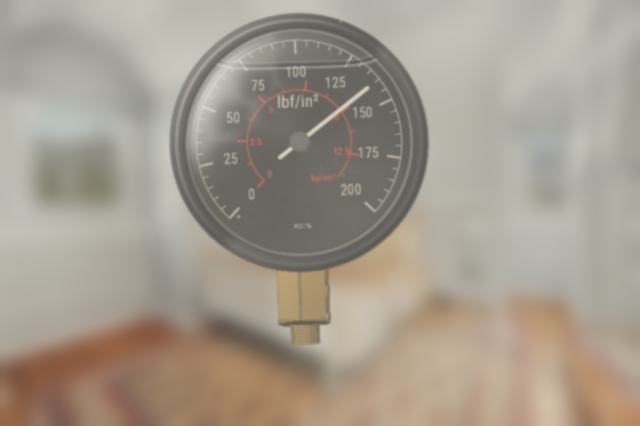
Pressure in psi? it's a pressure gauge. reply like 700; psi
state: 140; psi
